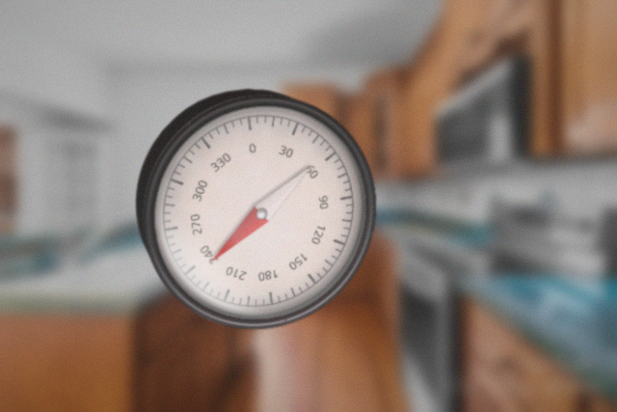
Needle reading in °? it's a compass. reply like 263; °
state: 235; °
